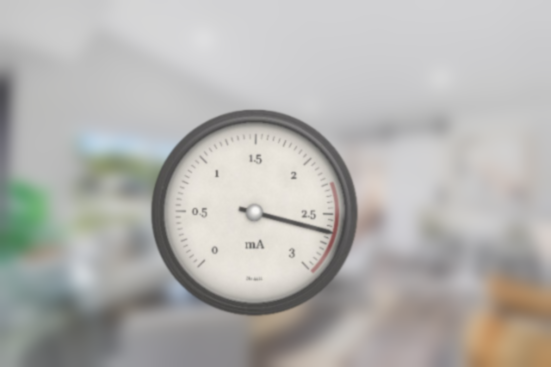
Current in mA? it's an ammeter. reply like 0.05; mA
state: 2.65; mA
